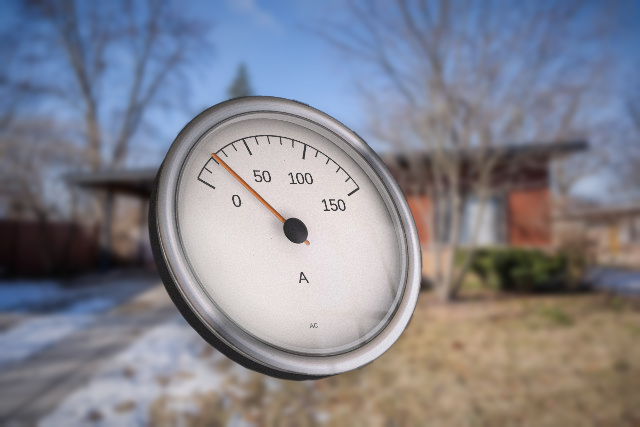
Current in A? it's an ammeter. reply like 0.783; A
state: 20; A
